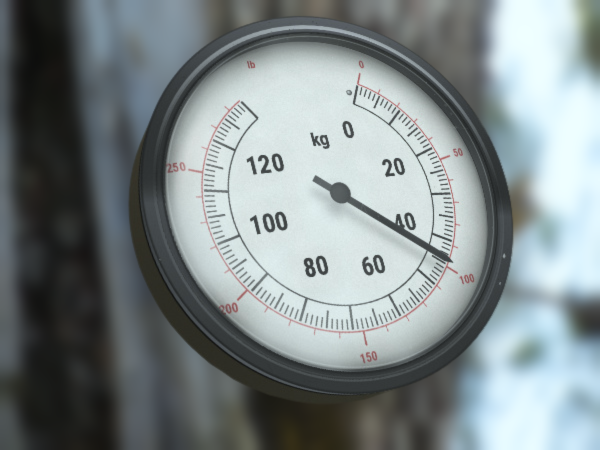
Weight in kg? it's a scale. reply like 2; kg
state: 45; kg
